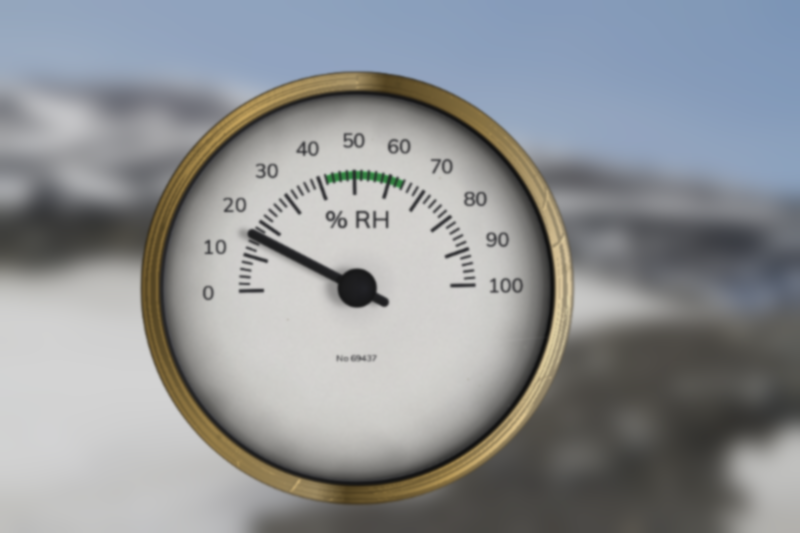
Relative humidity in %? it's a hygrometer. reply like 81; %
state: 16; %
